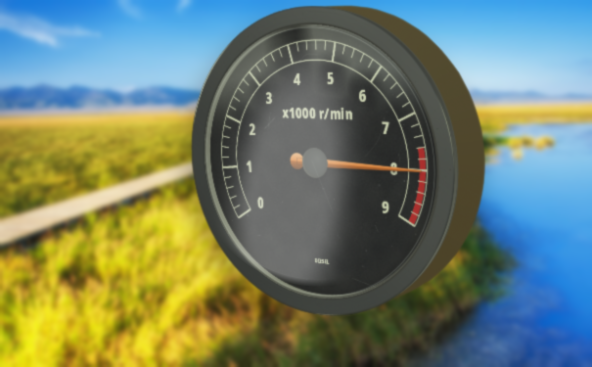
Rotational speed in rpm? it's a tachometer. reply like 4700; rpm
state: 8000; rpm
